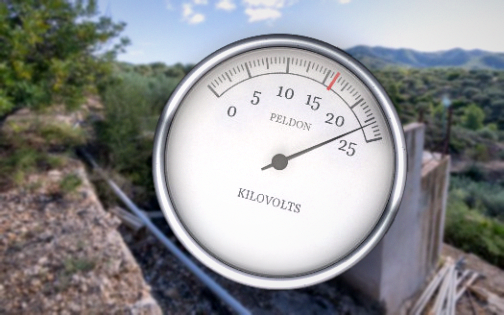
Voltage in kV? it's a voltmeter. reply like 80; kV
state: 23; kV
